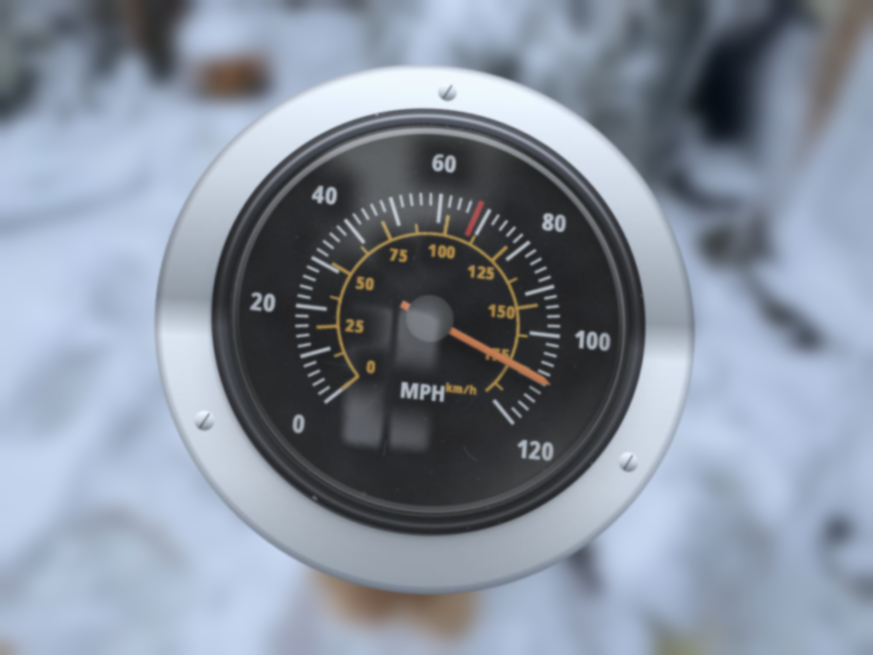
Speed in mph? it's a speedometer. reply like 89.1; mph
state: 110; mph
